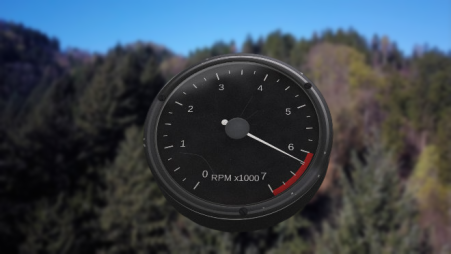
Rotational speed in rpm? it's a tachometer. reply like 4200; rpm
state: 6250; rpm
